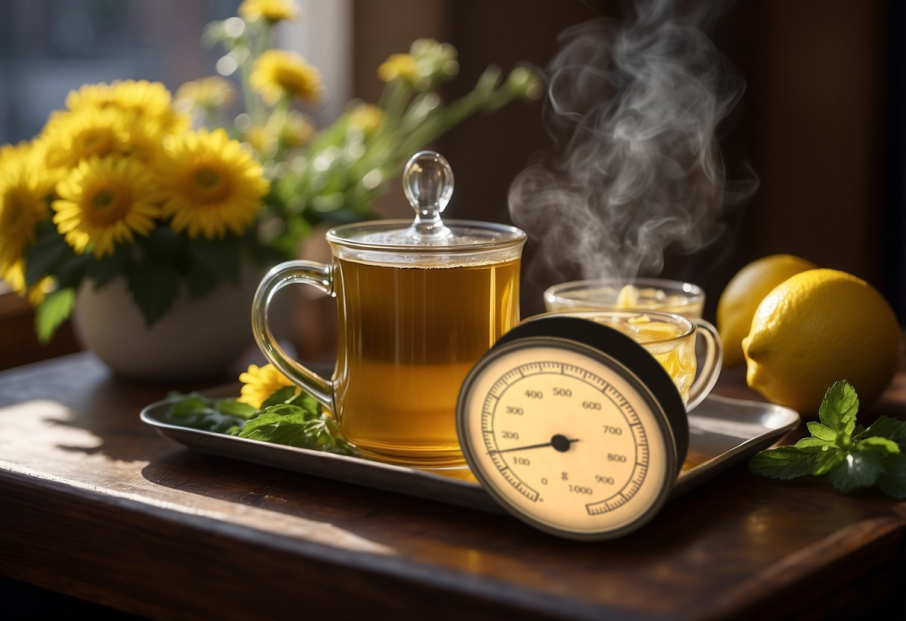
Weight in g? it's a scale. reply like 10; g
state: 150; g
